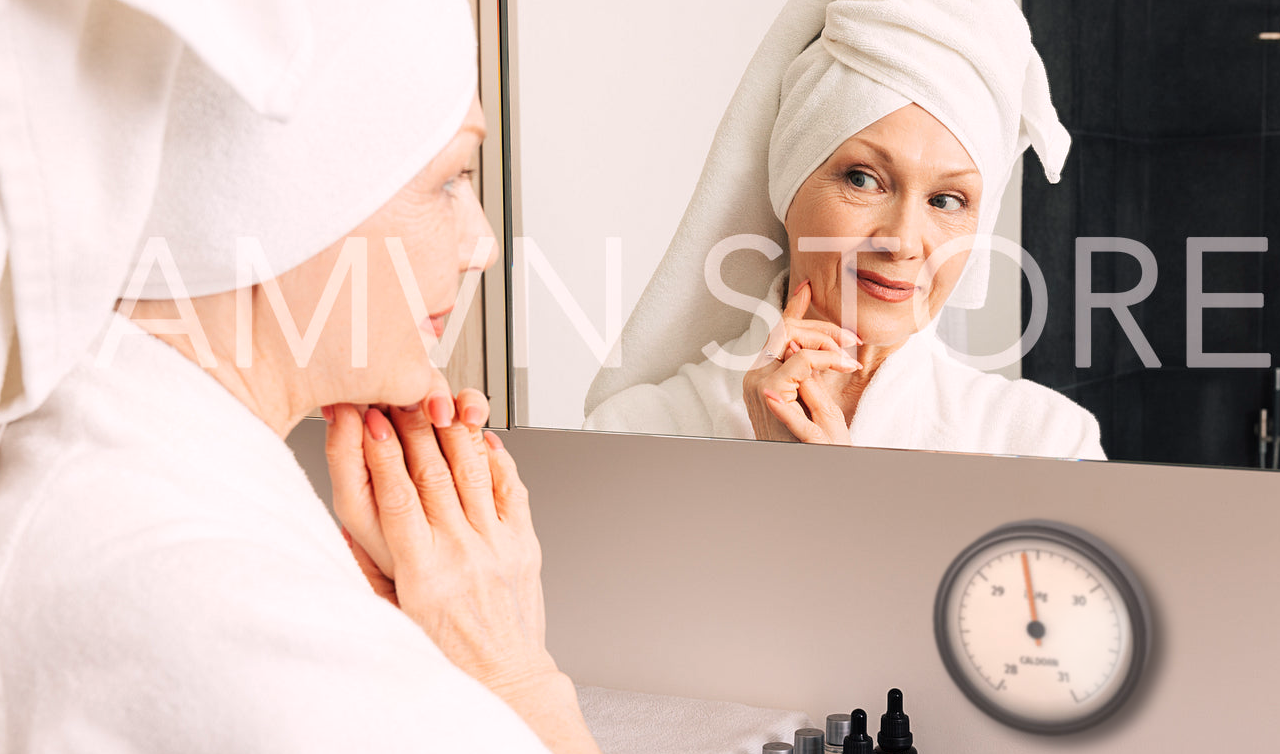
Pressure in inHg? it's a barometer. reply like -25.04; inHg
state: 29.4; inHg
